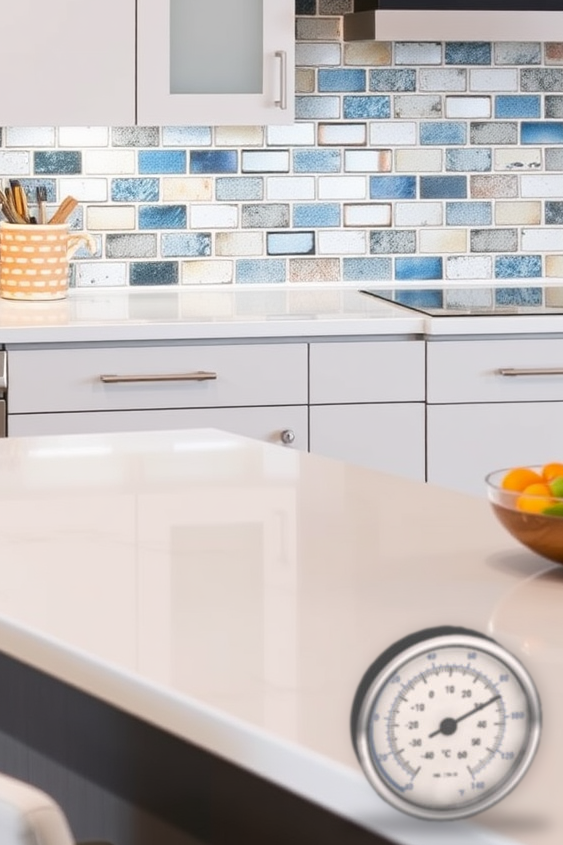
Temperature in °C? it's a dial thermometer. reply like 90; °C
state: 30; °C
